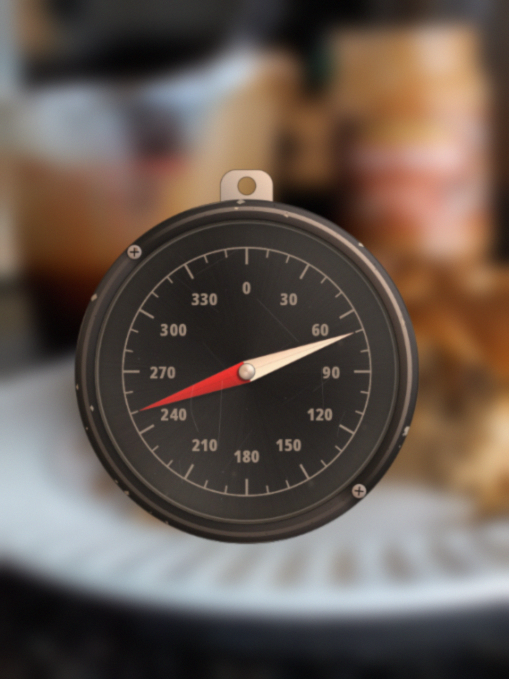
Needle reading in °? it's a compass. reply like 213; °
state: 250; °
